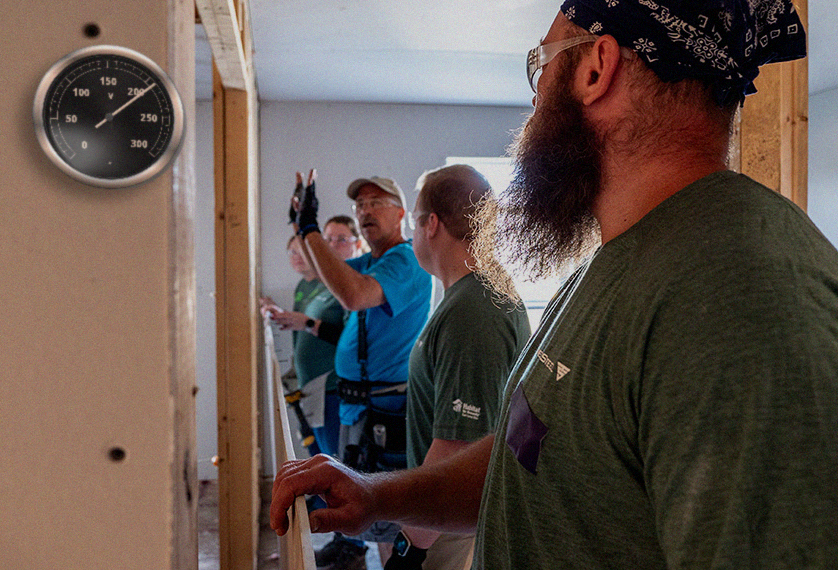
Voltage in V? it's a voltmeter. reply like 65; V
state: 210; V
